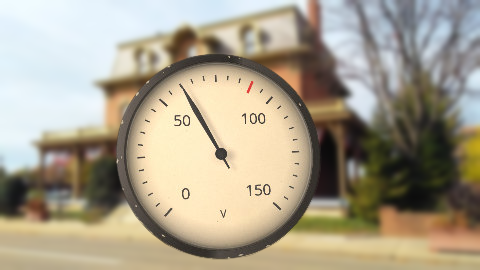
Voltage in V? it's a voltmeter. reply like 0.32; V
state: 60; V
